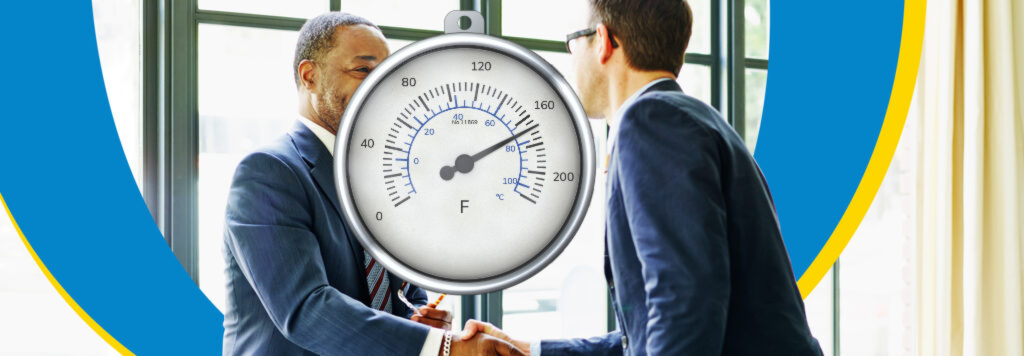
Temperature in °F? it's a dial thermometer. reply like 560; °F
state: 168; °F
